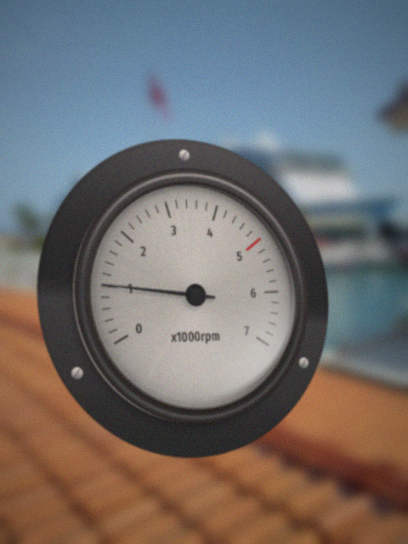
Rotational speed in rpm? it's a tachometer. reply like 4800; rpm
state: 1000; rpm
